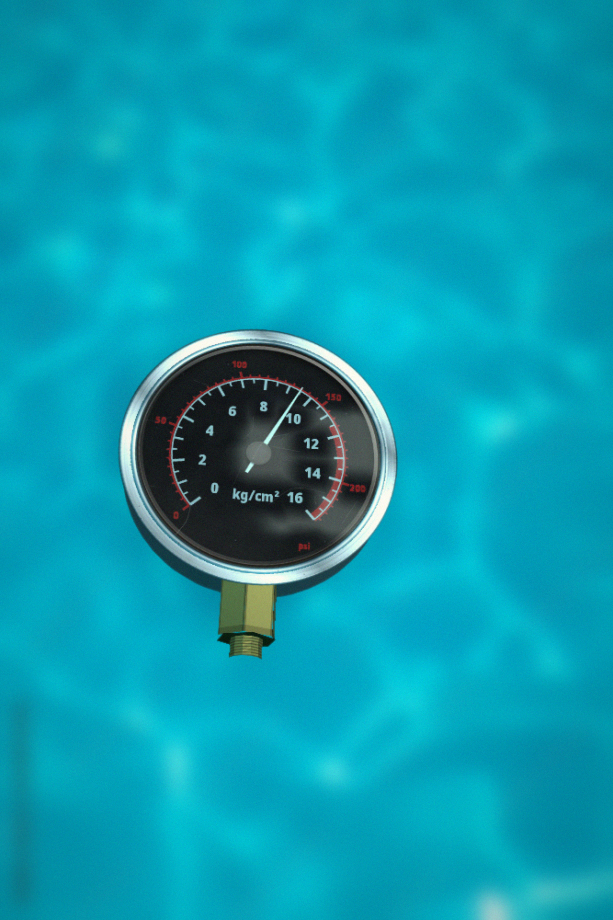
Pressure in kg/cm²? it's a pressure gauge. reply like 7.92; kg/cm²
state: 9.5; kg/cm²
